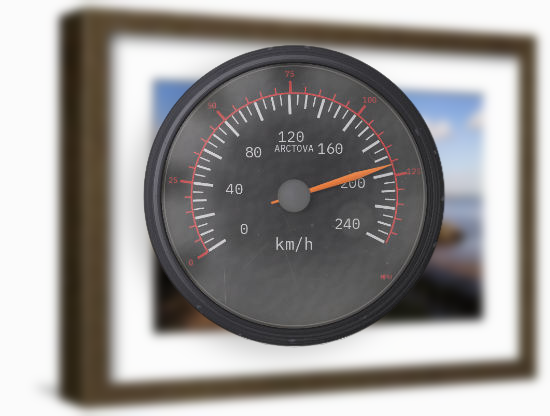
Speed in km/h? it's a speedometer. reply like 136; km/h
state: 195; km/h
